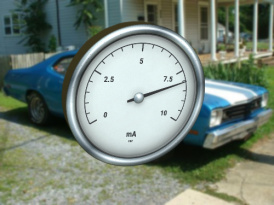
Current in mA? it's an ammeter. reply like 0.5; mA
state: 8; mA
